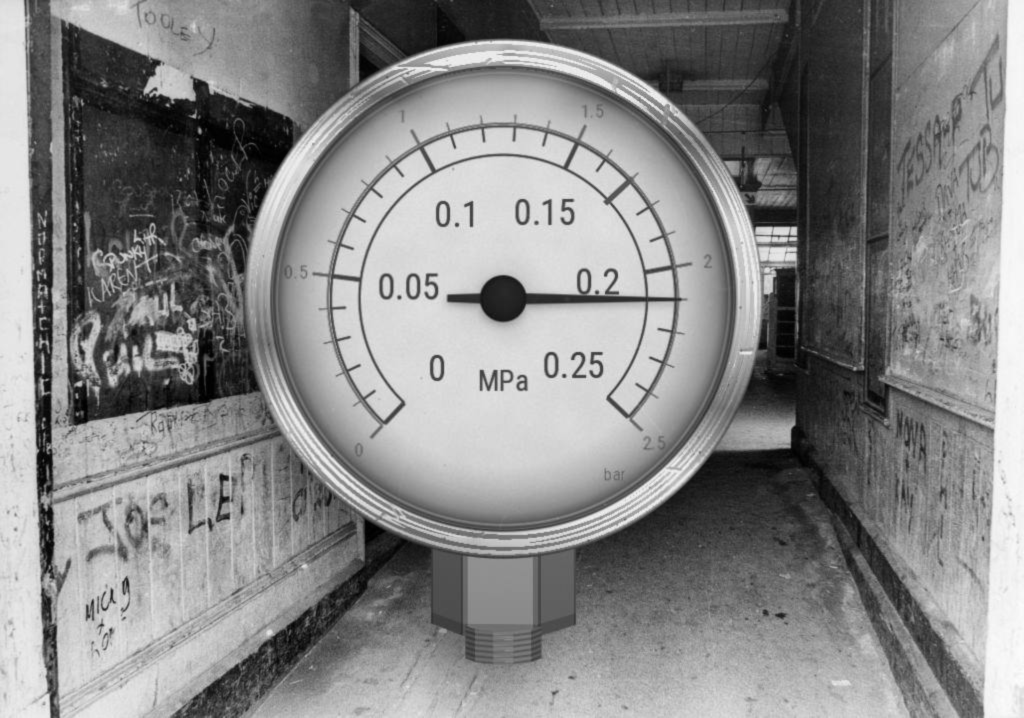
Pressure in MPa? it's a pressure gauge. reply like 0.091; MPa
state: 0.21; MPa
